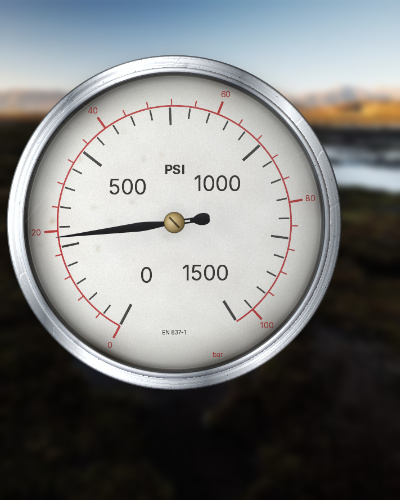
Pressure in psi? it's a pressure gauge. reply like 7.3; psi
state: 275; psi
